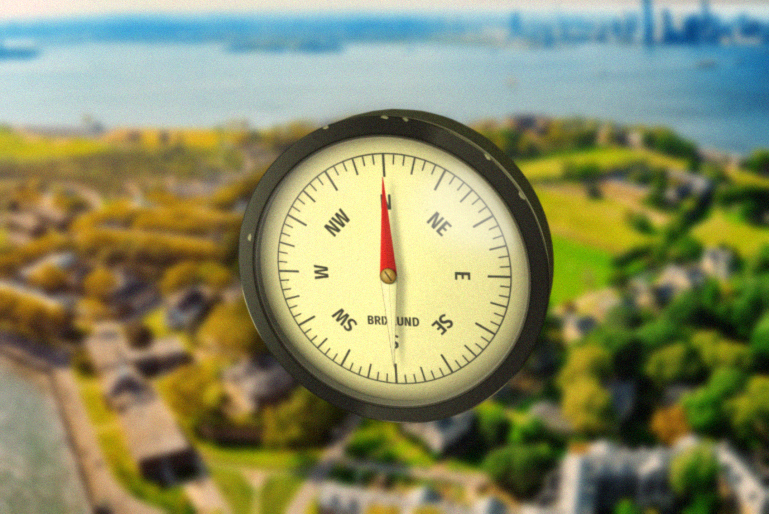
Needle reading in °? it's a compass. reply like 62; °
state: 0; °
